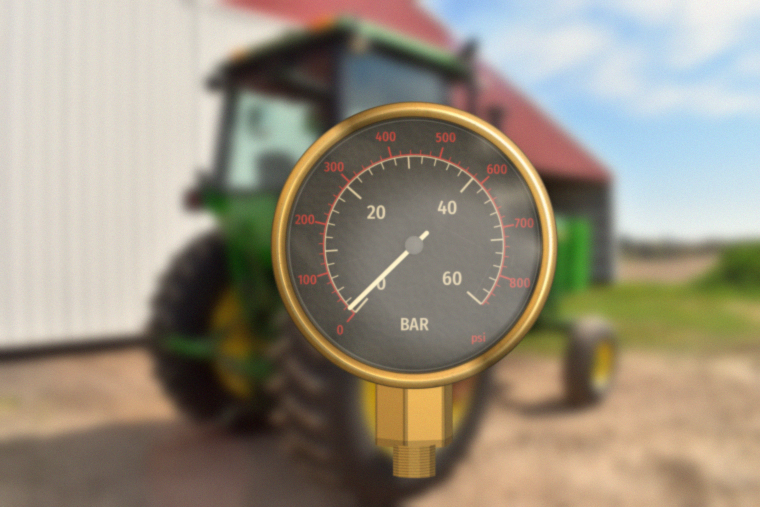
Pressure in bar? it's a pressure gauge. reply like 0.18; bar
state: 1; bar
